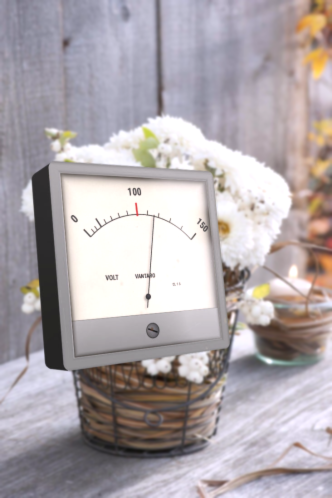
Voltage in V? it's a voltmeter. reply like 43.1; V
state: 115; V
